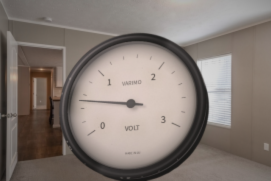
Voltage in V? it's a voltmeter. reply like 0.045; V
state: 0.5; V
